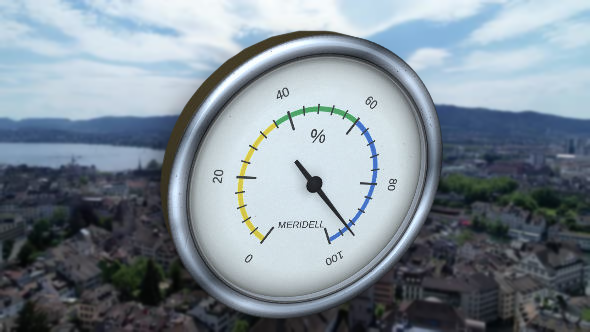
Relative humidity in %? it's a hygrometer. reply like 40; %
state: 94; %
